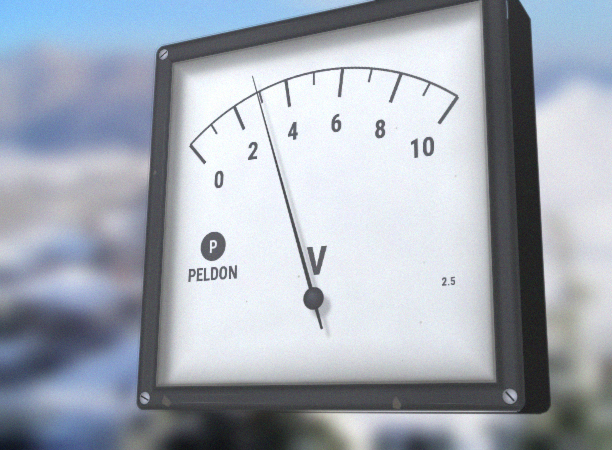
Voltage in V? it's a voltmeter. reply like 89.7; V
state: 3; V
